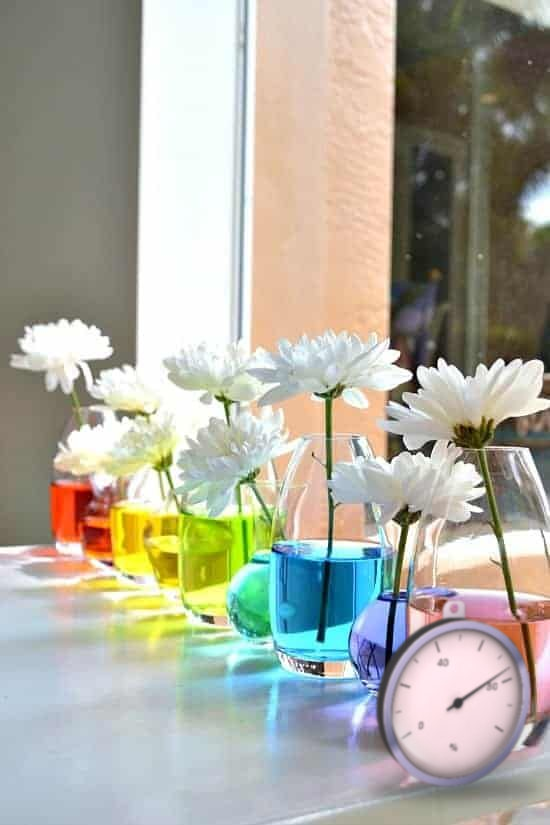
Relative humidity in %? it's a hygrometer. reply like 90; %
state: 75; %
